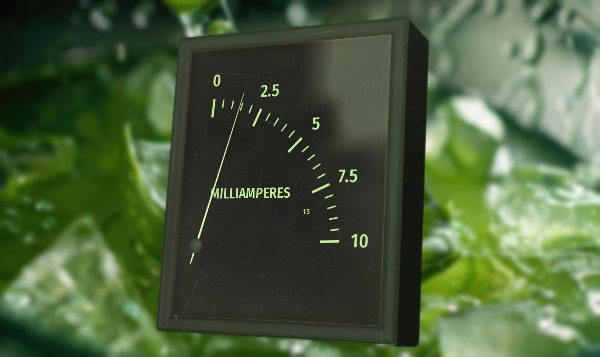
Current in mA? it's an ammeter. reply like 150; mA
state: 1.5; mA
